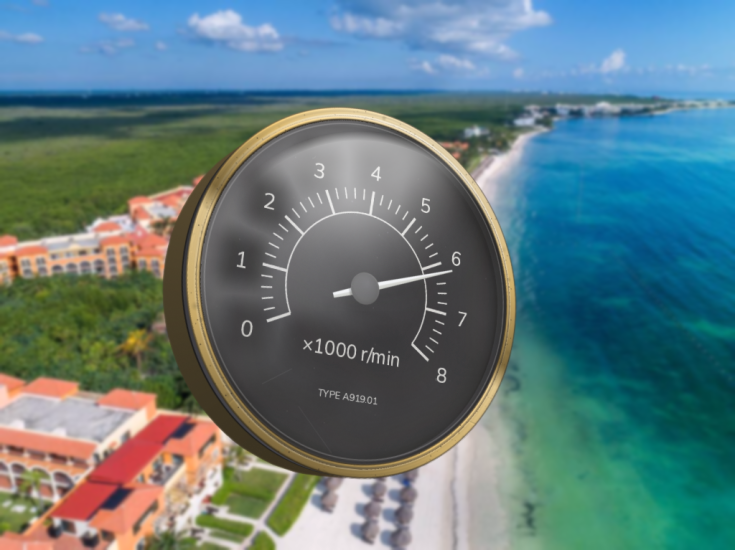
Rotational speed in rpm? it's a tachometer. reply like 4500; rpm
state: 6200; rpm
